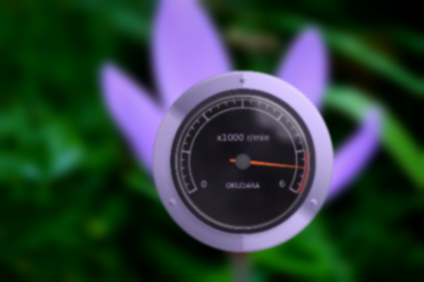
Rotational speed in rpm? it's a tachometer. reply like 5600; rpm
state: 5400; rpm
